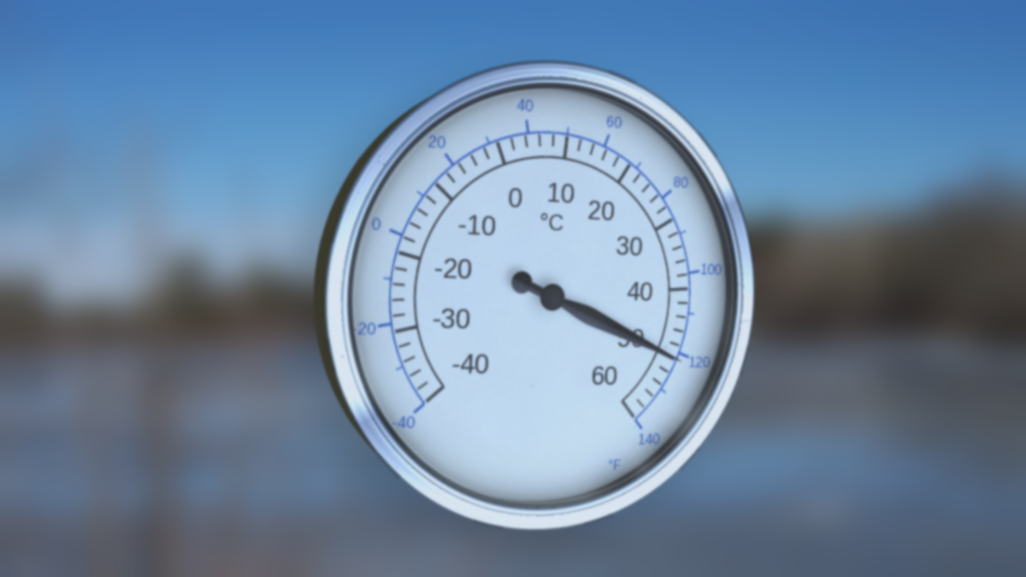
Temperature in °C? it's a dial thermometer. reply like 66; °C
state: 50; °C
